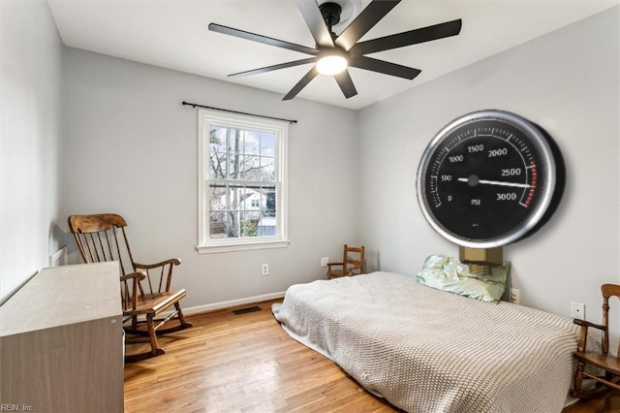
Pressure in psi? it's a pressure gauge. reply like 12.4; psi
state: 2750; psi
